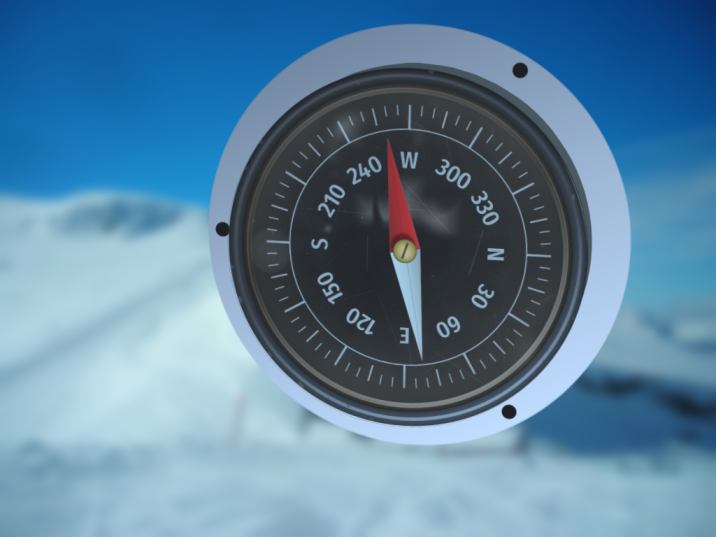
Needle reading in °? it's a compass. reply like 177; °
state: 260; °
